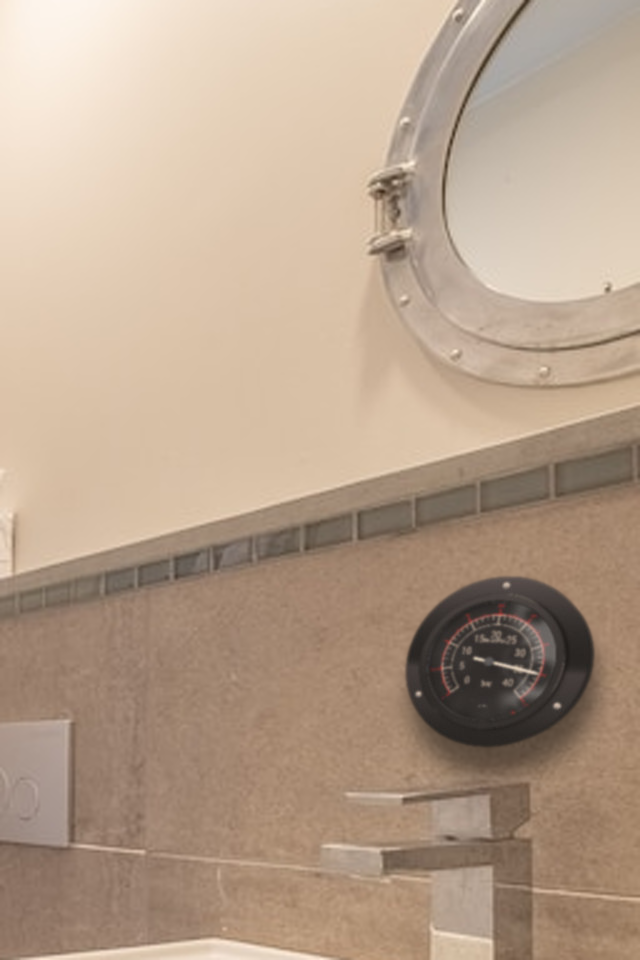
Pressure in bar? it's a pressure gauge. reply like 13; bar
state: 35; bar
